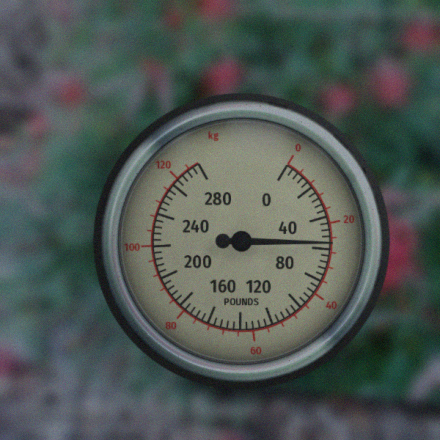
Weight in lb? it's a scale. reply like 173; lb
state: 56; lb
